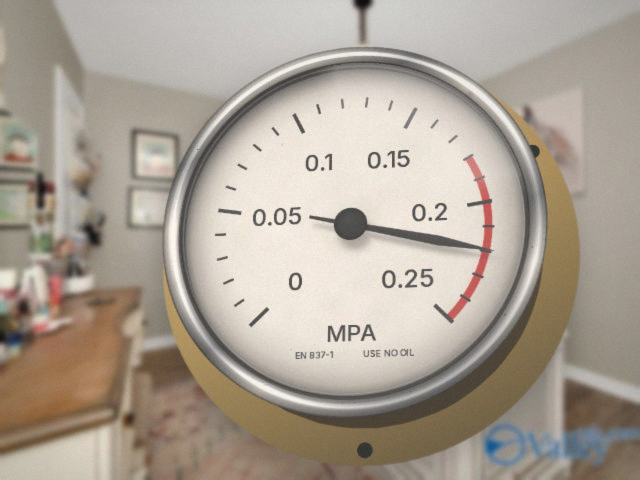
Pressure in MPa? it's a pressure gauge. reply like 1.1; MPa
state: 0.22; MPa
